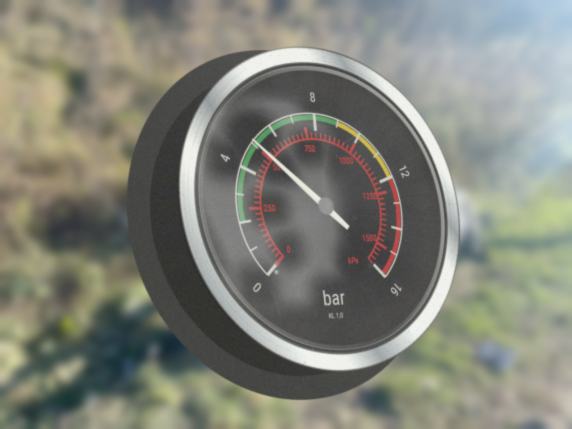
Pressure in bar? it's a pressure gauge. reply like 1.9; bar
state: 5; bar
